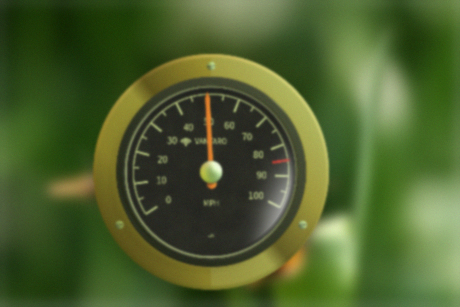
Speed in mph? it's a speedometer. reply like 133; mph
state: 50; mph
